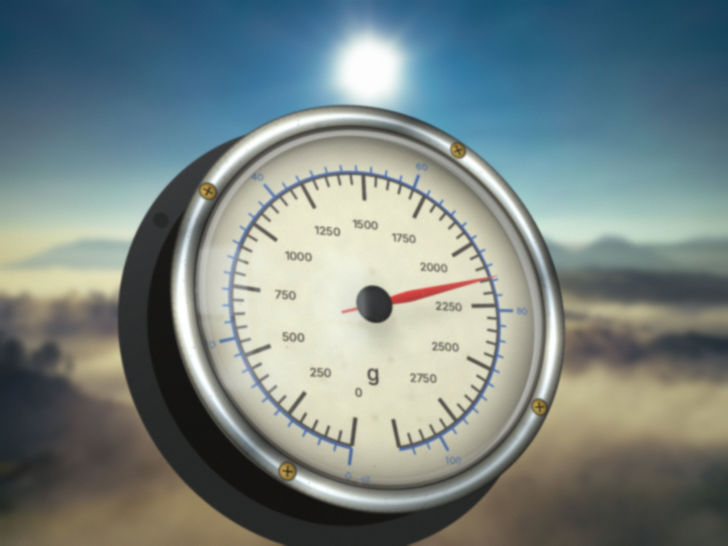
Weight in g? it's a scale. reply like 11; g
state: 2150; g
